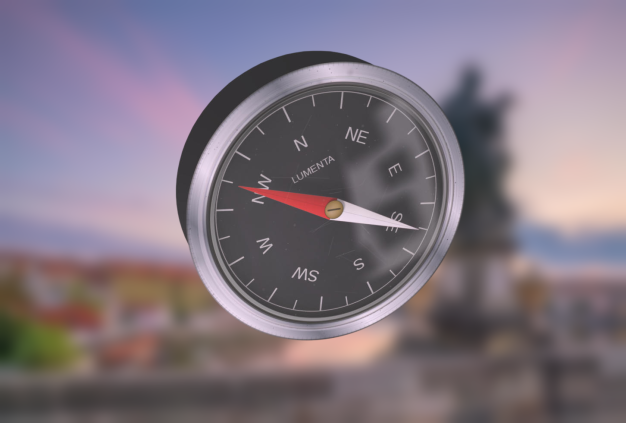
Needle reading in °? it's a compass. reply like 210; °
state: 315; °
